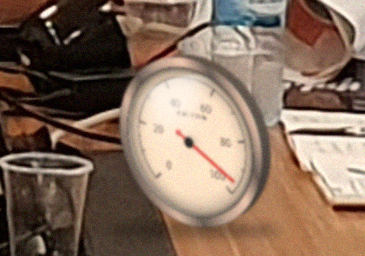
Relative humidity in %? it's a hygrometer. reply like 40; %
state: 95; %
